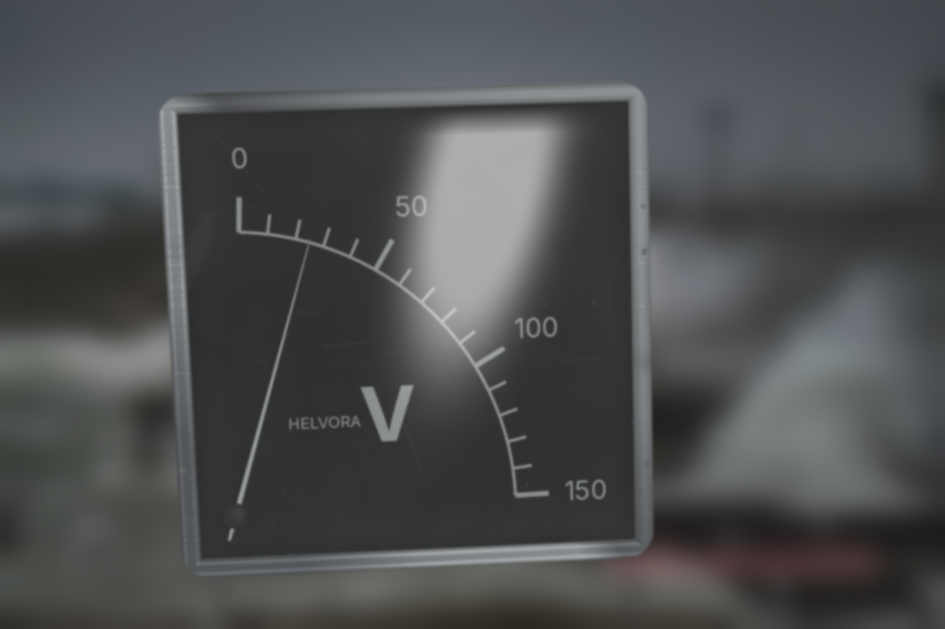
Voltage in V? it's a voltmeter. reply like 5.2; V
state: 25; V
